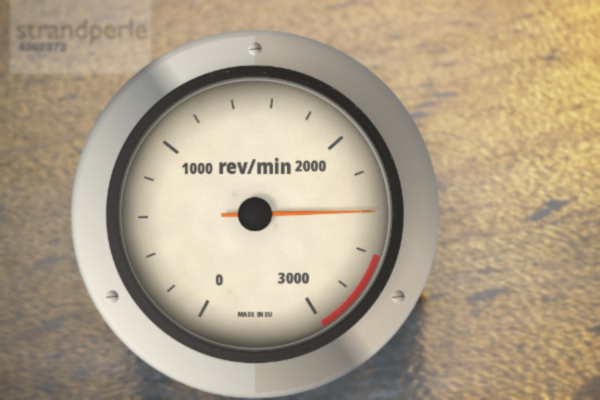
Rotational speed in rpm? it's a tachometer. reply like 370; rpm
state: 2400; rpm
